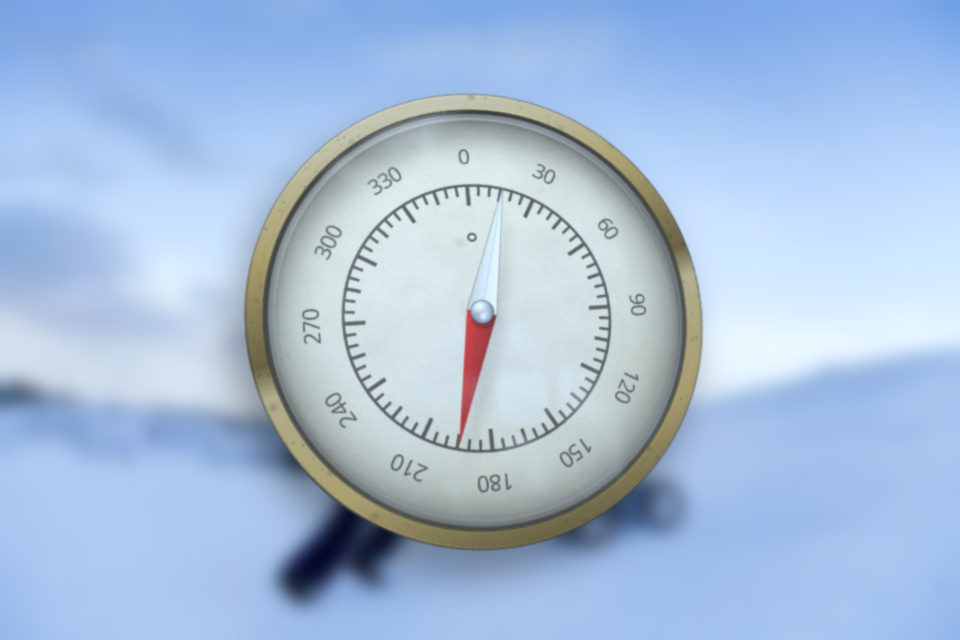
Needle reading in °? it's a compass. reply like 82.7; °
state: 195; °
